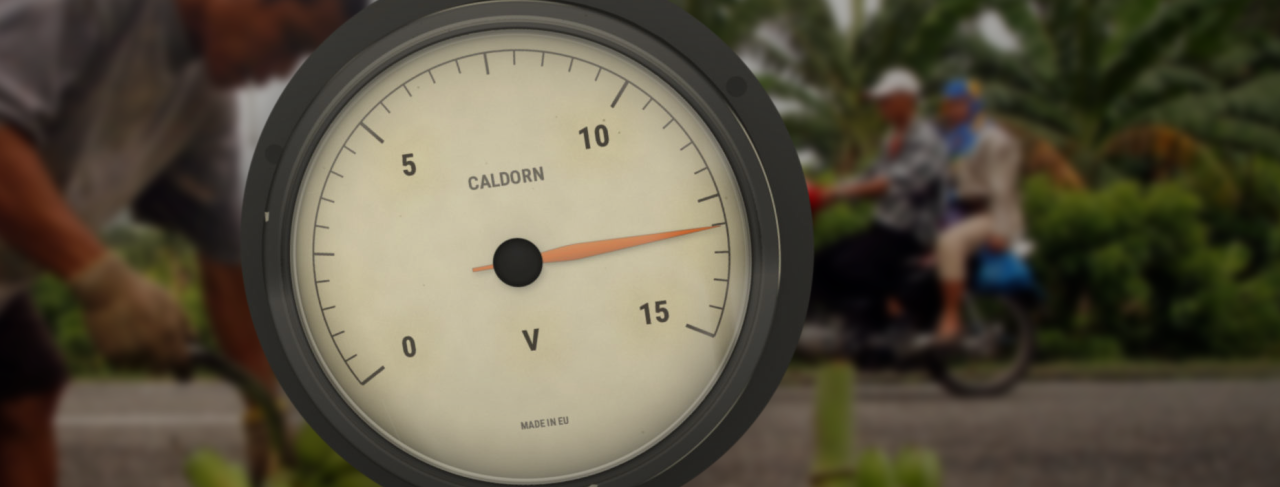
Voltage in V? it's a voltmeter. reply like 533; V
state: 13; V
